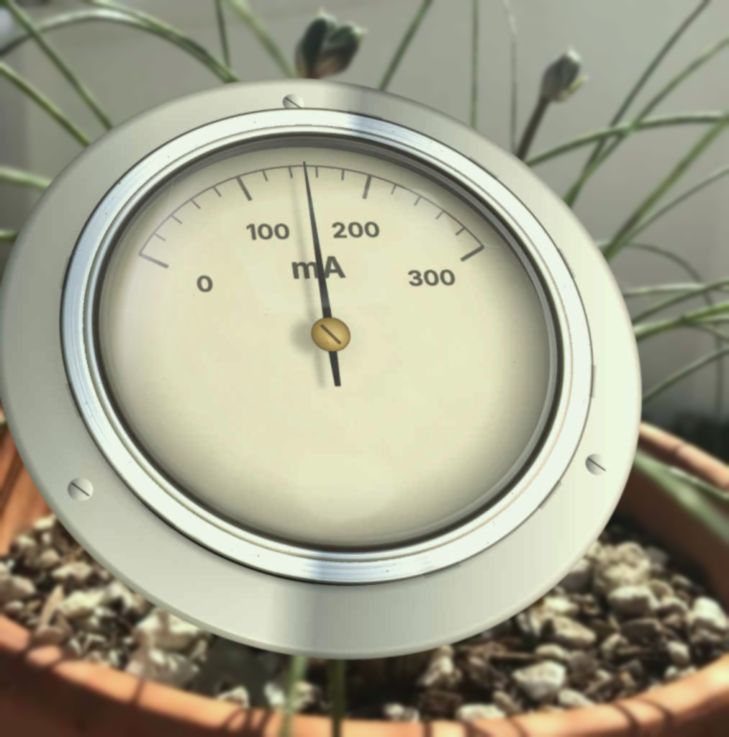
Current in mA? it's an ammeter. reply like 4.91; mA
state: 150; mA
